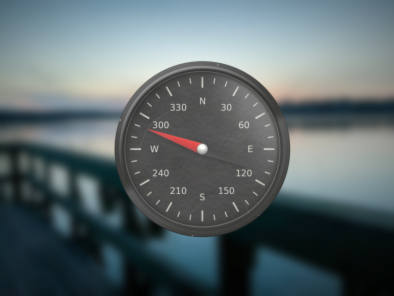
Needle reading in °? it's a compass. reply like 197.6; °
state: 290; °
